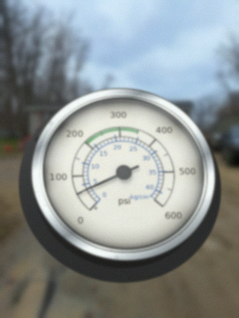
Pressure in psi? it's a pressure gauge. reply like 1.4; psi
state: 50; psi
